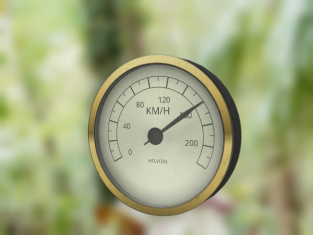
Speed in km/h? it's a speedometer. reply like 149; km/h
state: 160; km/h
